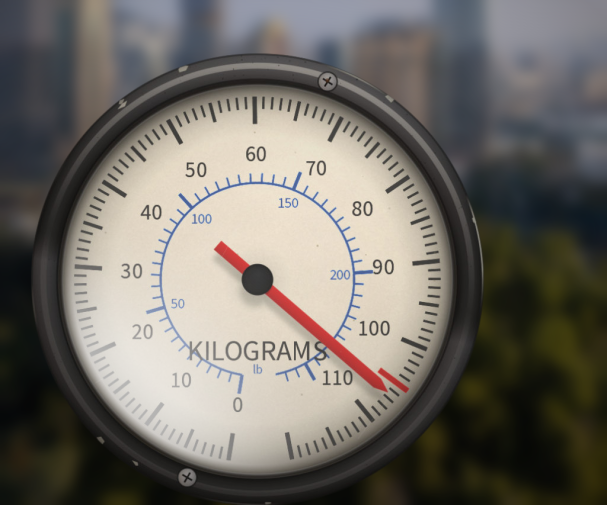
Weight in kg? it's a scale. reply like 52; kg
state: 106.5; kg
